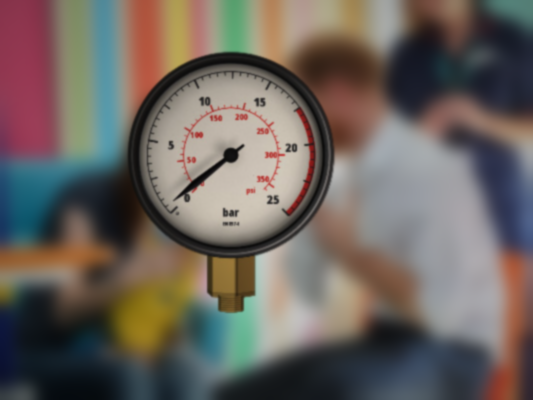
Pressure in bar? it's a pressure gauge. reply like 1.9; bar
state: 0.5; bar
